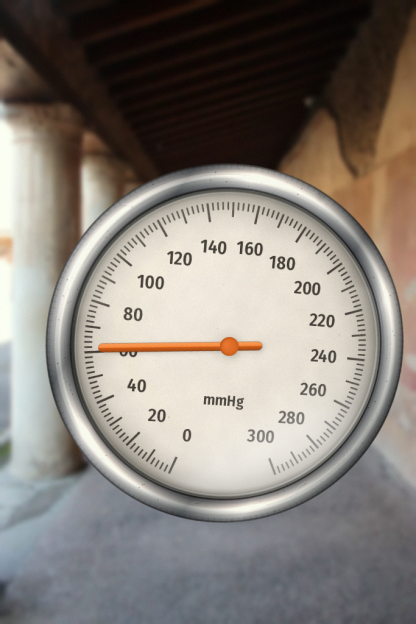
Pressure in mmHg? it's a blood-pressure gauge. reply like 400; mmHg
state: 62; mmHg
